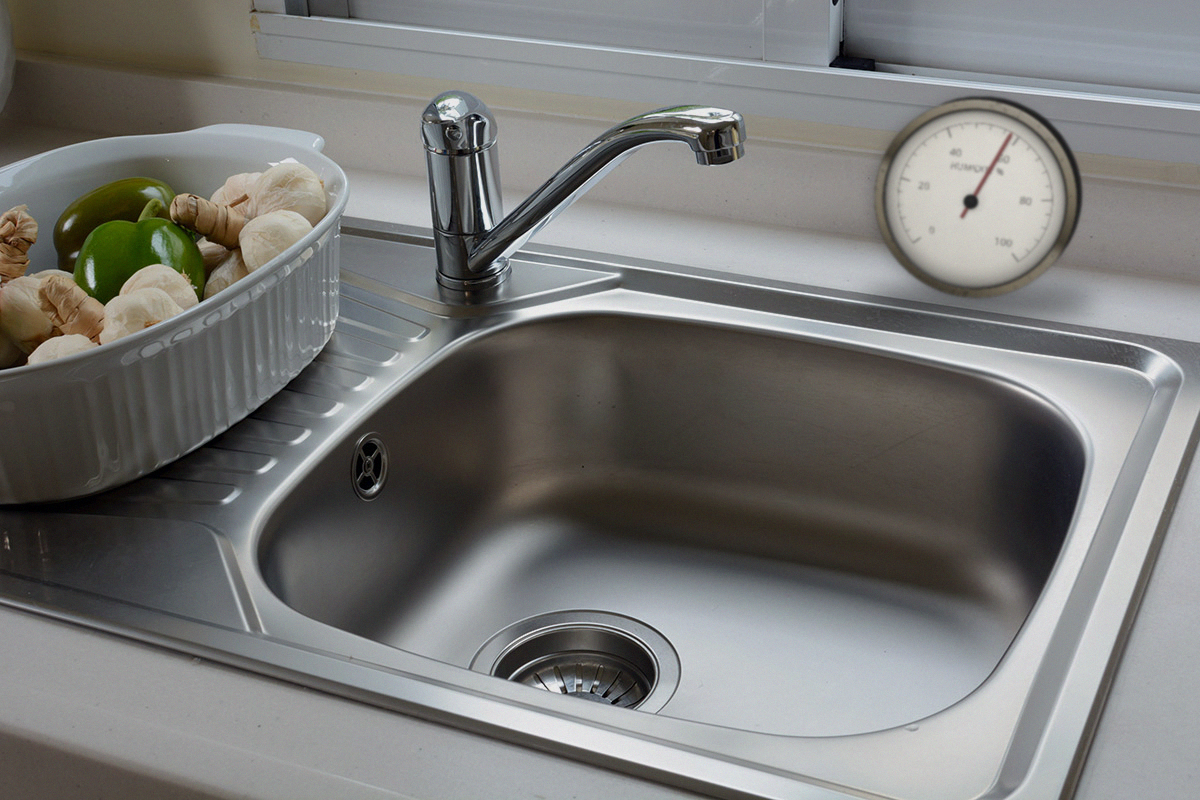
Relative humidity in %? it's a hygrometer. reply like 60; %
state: 58; %
